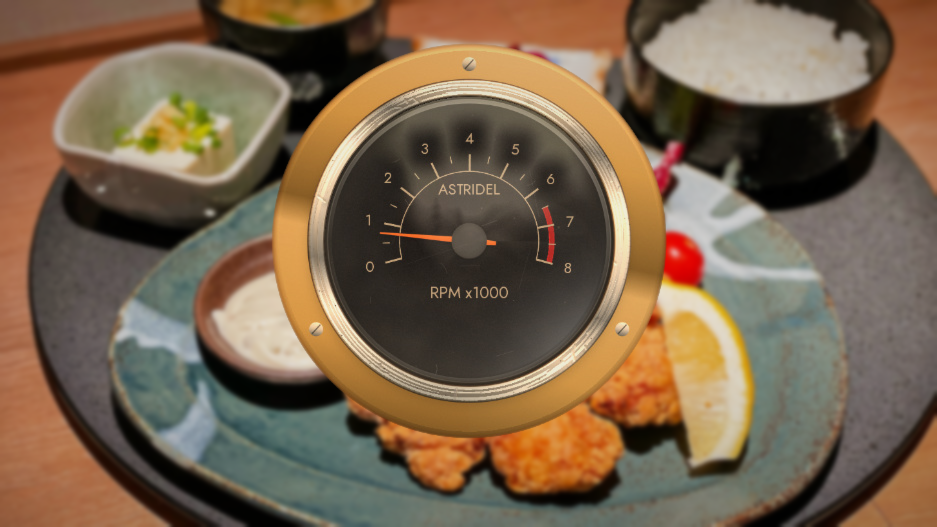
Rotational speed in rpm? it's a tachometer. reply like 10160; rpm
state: 750; rpm
